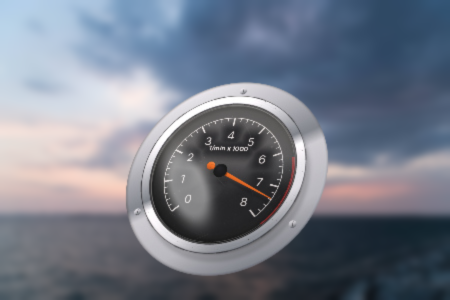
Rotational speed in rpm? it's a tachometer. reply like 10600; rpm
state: 7400; rpm
